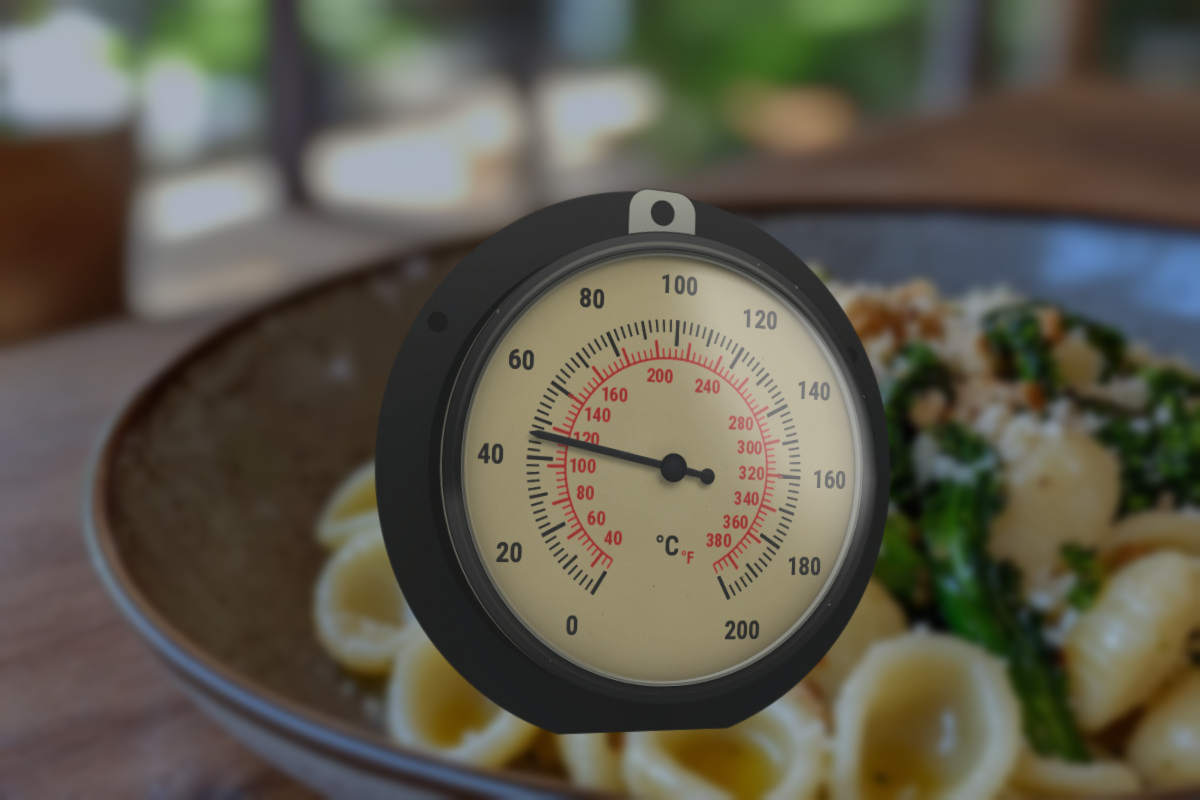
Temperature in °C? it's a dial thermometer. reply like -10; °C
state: 46; °C
